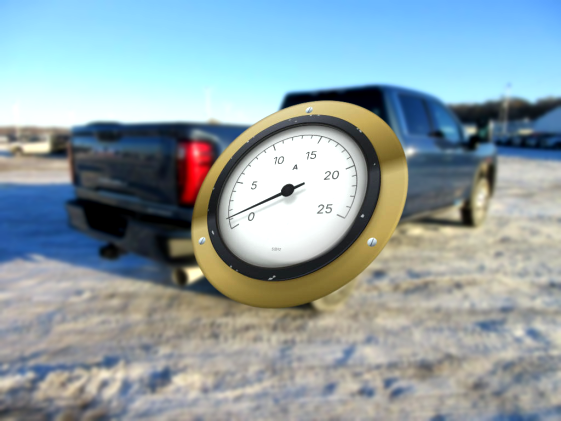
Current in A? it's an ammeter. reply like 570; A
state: 1; A
